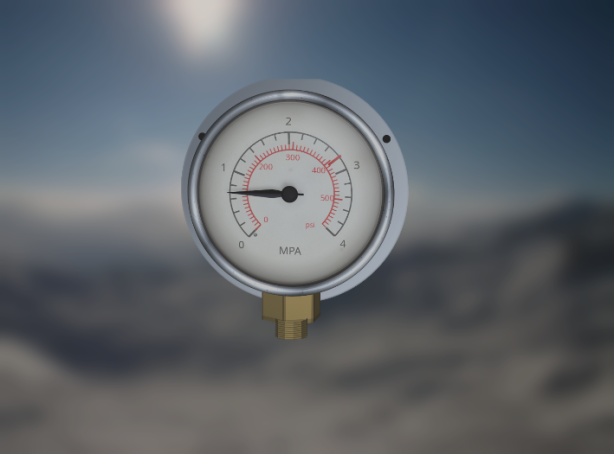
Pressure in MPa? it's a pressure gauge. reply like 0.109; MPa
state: 0.7; MPa
